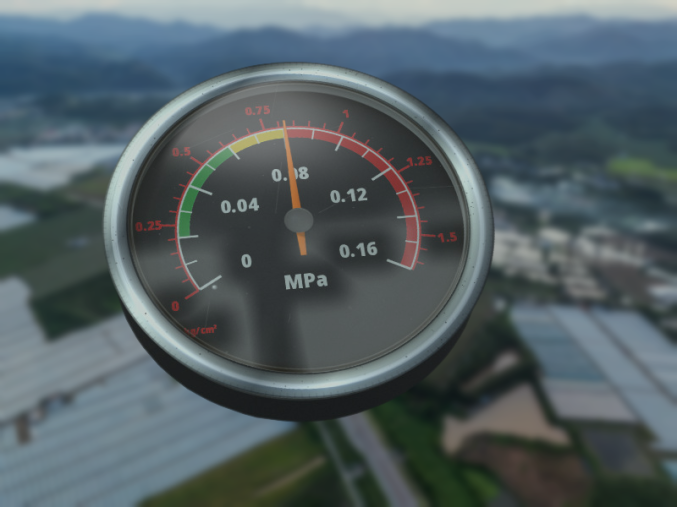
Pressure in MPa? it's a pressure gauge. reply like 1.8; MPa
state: 0.08; MPa
